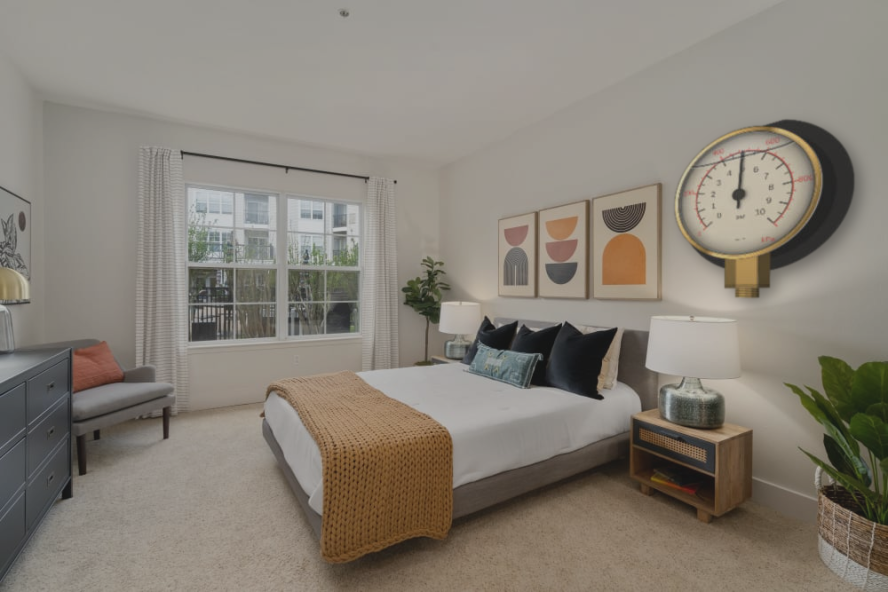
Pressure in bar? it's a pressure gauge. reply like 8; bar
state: 5; bar
